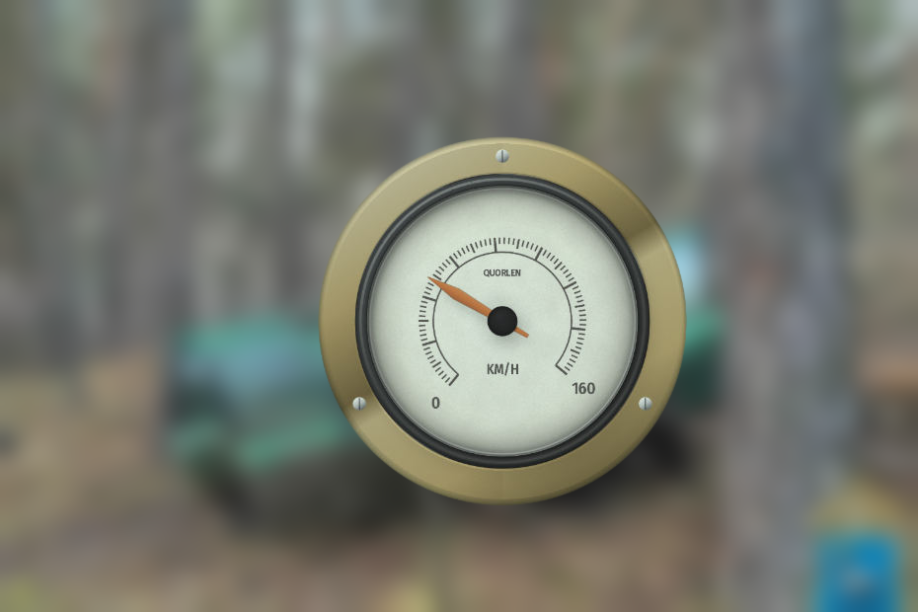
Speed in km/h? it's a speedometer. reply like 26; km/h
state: 48; km/h
